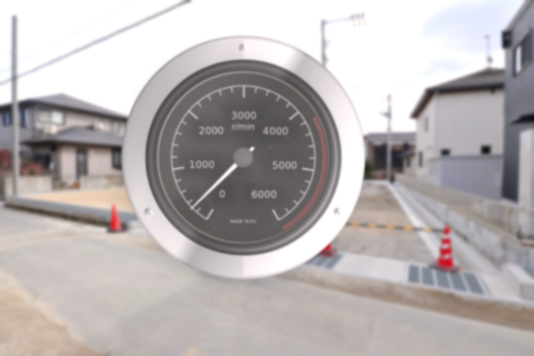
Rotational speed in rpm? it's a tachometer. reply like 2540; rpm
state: 300; rpm
